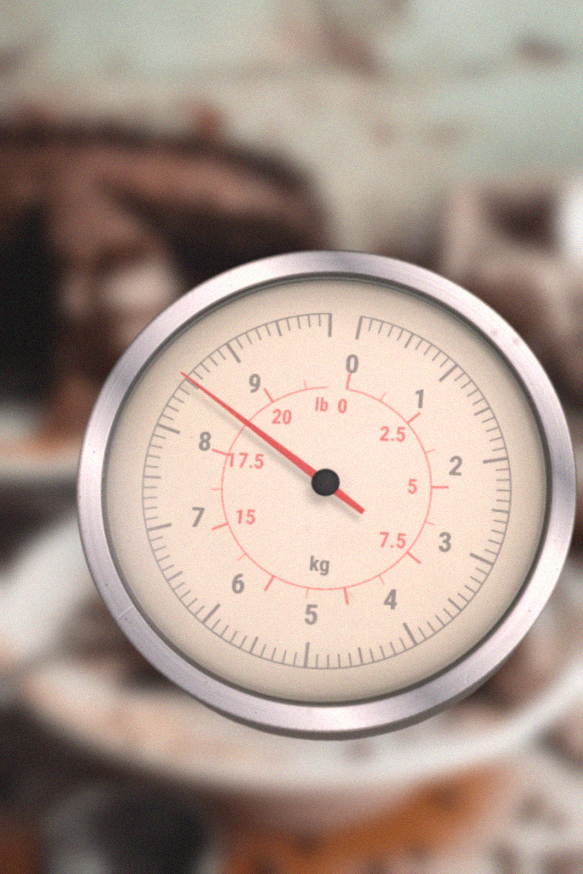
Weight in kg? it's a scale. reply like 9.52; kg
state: 8.5; kg
